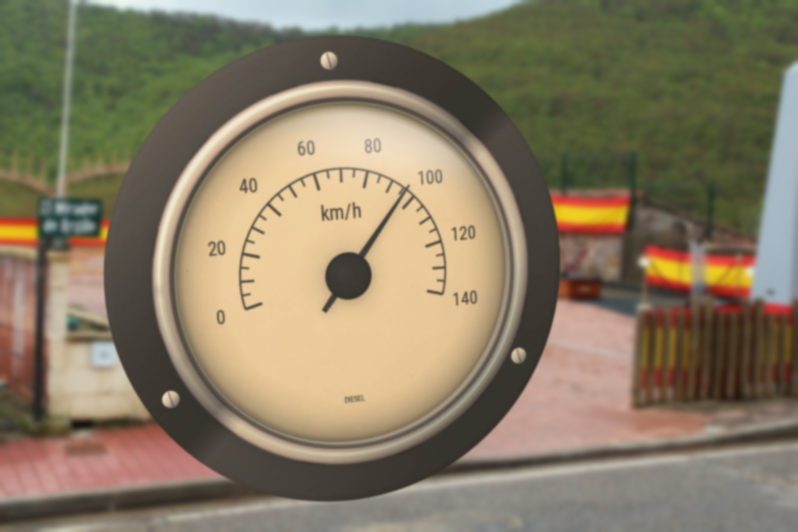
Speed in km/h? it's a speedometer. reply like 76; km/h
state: 95; km/h
